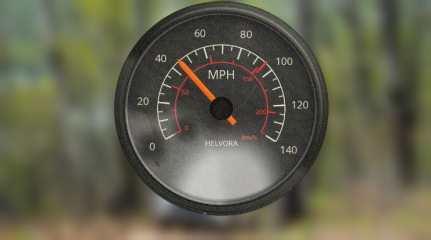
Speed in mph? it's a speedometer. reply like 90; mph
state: 45; mph
